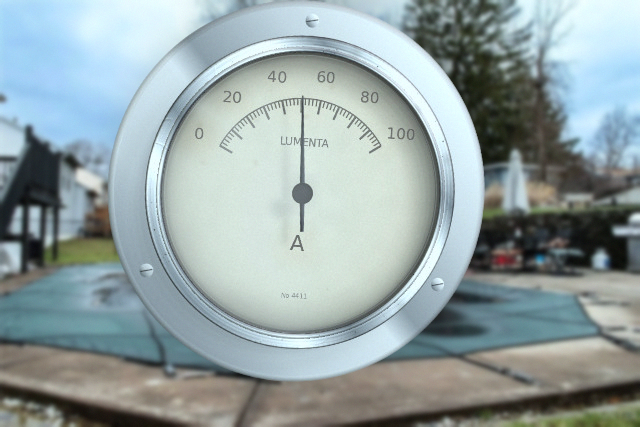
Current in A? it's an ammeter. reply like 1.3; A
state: 50; A
